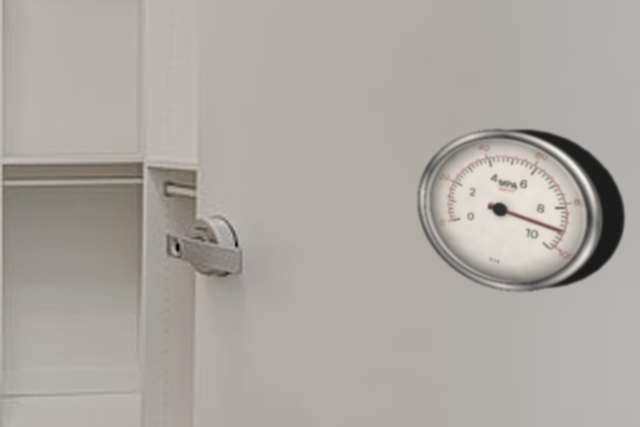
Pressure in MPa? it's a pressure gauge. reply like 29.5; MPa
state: 9; MPa
